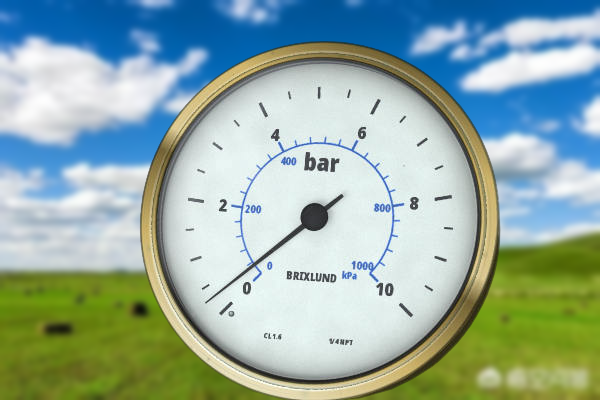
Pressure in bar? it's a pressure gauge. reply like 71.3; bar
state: 0.25; bar
